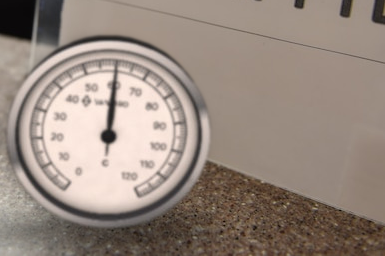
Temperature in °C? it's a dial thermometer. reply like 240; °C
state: 60; °C
